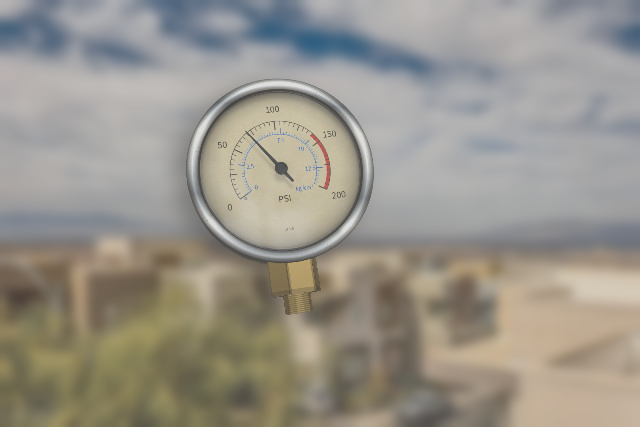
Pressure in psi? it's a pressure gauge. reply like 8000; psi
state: 70; psi
